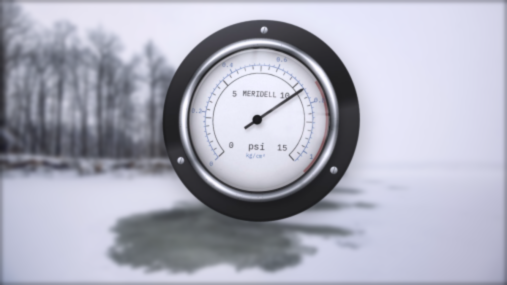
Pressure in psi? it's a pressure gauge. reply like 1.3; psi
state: 10.5; psi
